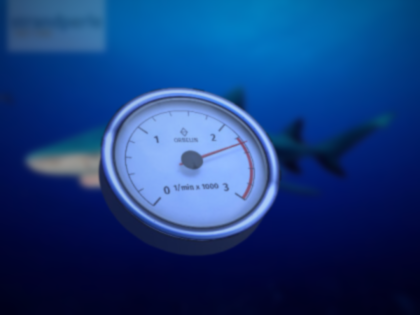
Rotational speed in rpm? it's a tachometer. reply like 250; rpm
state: 2300; rpm
